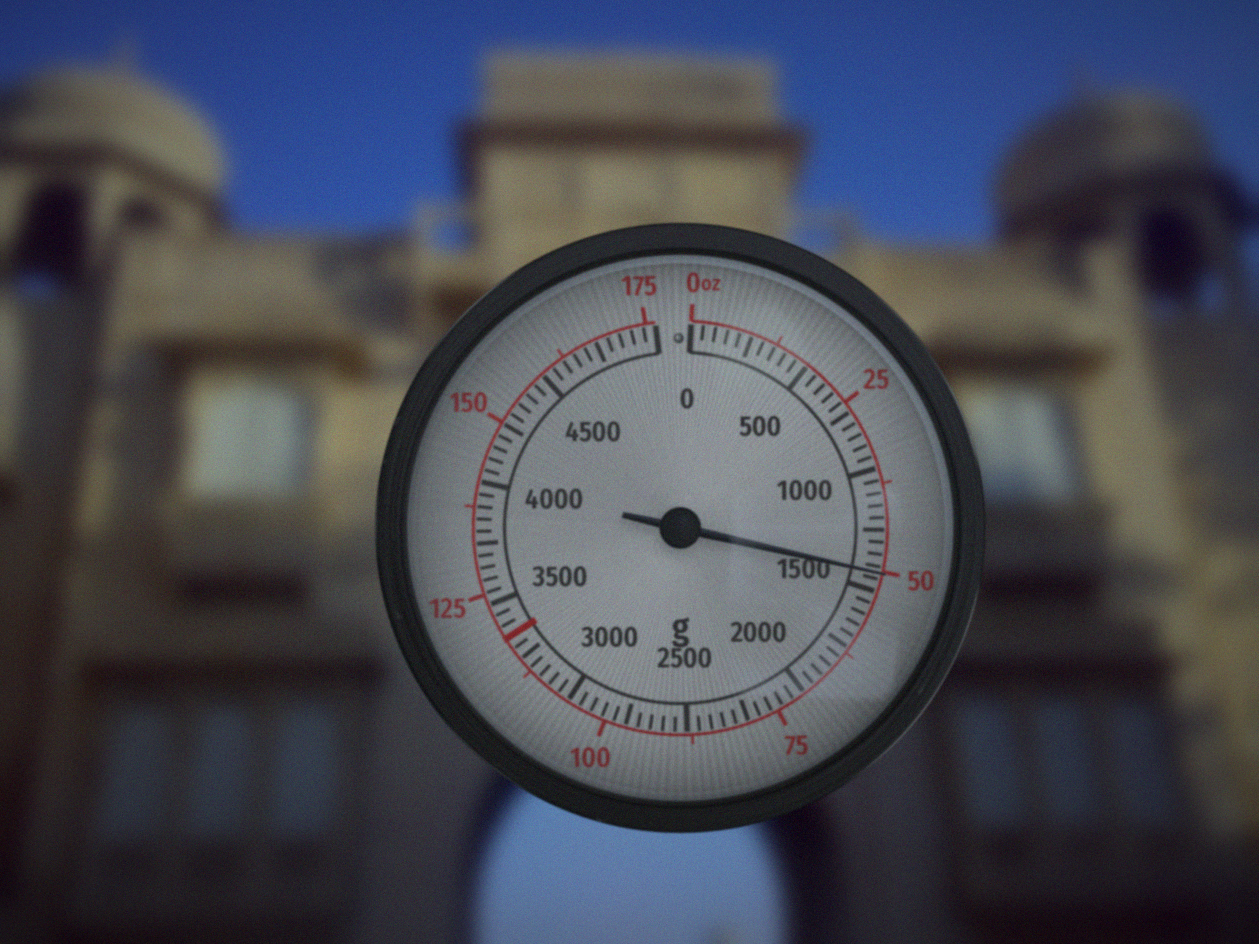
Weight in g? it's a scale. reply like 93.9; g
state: 1425; g
